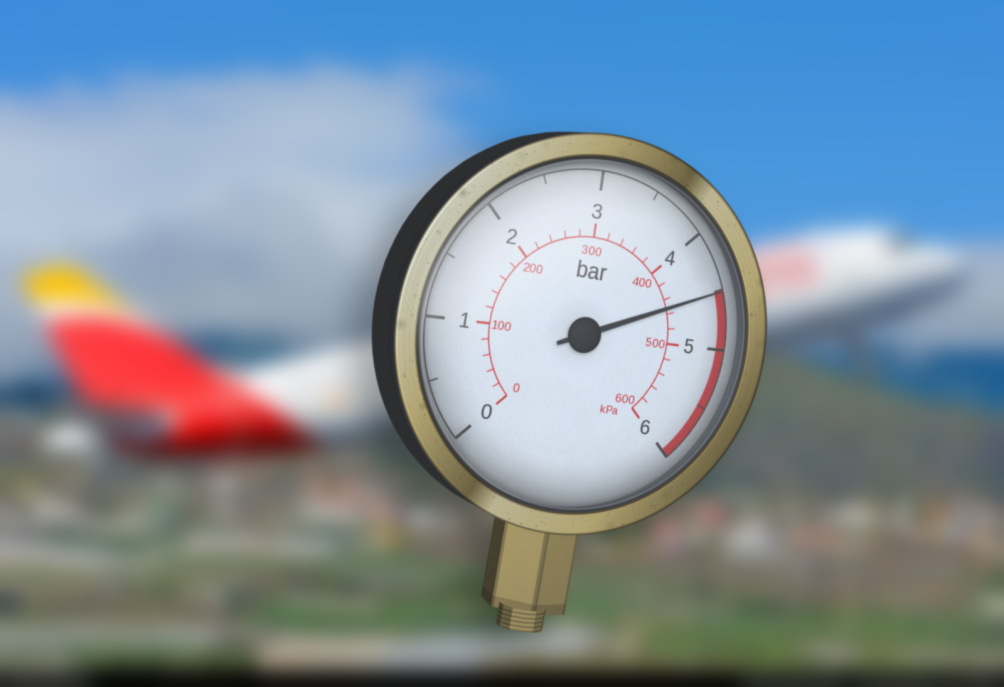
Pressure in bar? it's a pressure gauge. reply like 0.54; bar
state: 4.5; bar
